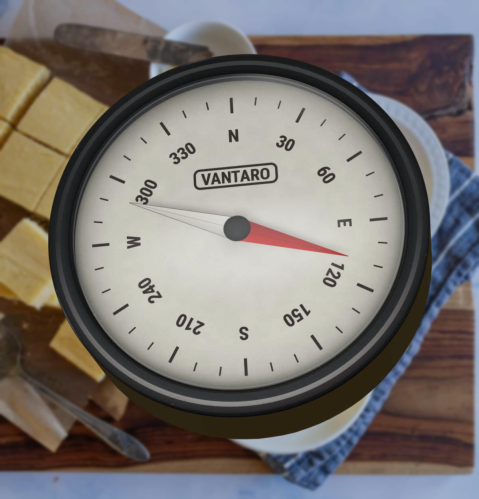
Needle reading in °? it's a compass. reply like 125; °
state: 110; °
